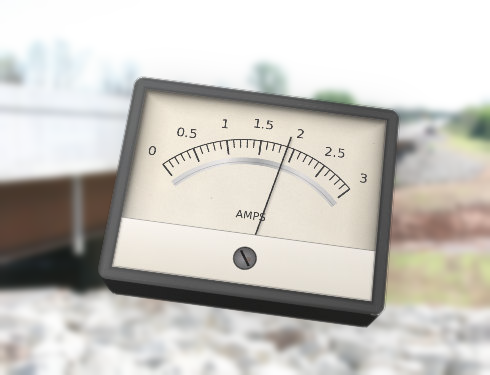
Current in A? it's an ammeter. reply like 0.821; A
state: 1.9; A
